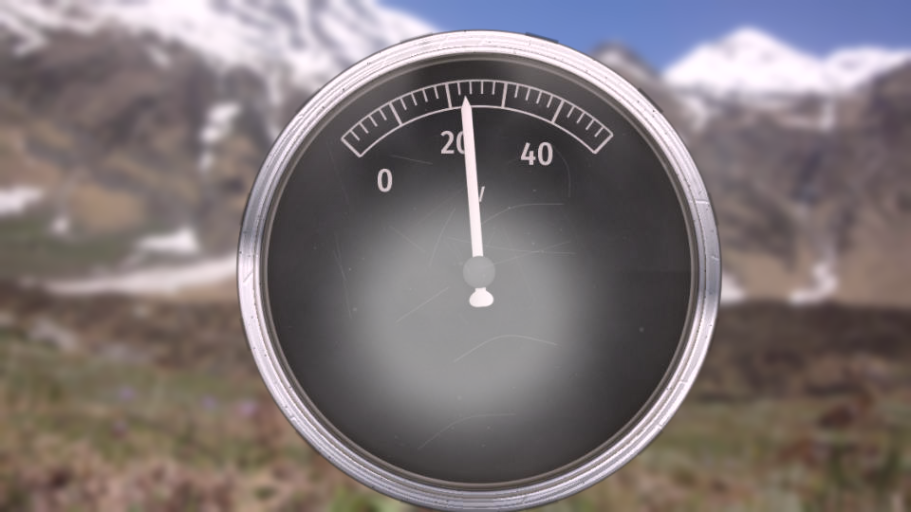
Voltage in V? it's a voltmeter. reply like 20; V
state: 23; V
